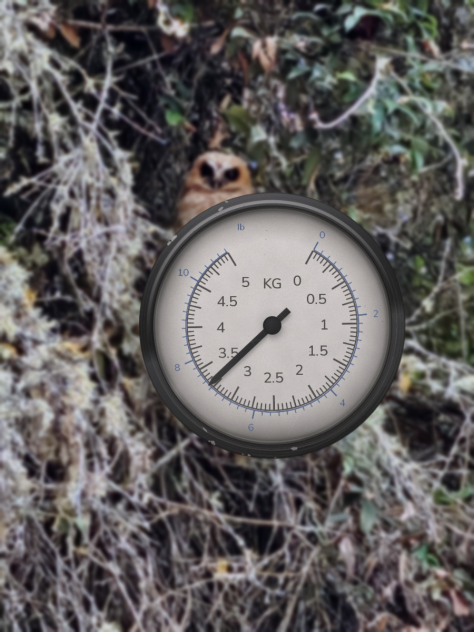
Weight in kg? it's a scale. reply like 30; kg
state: 3.3; kg
